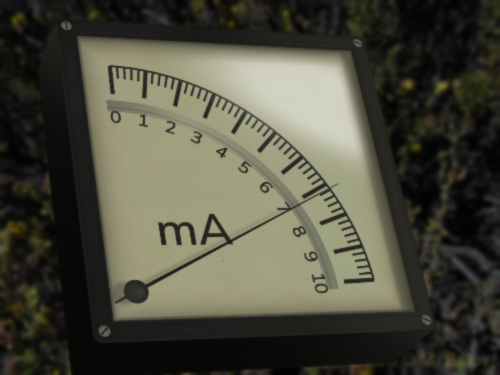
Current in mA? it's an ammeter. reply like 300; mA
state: 7.2; mA
